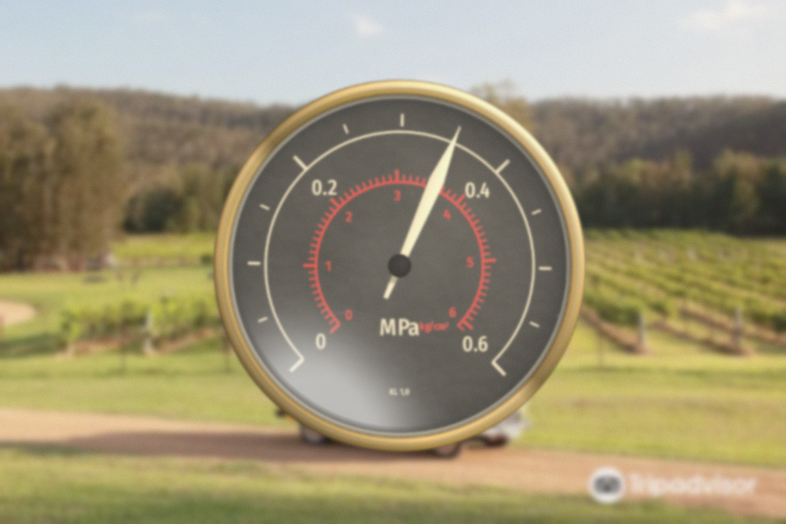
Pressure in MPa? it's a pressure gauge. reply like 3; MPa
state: 0.35; MPa
